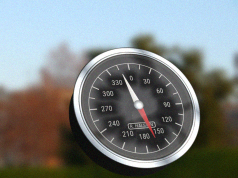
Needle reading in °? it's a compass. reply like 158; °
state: 165; °
